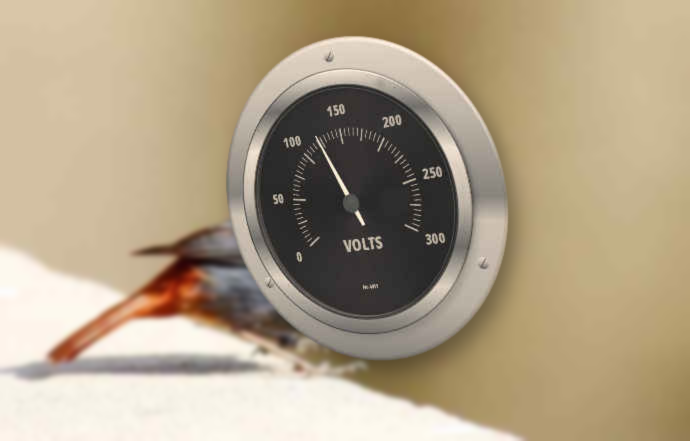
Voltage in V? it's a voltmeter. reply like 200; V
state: 125; V
